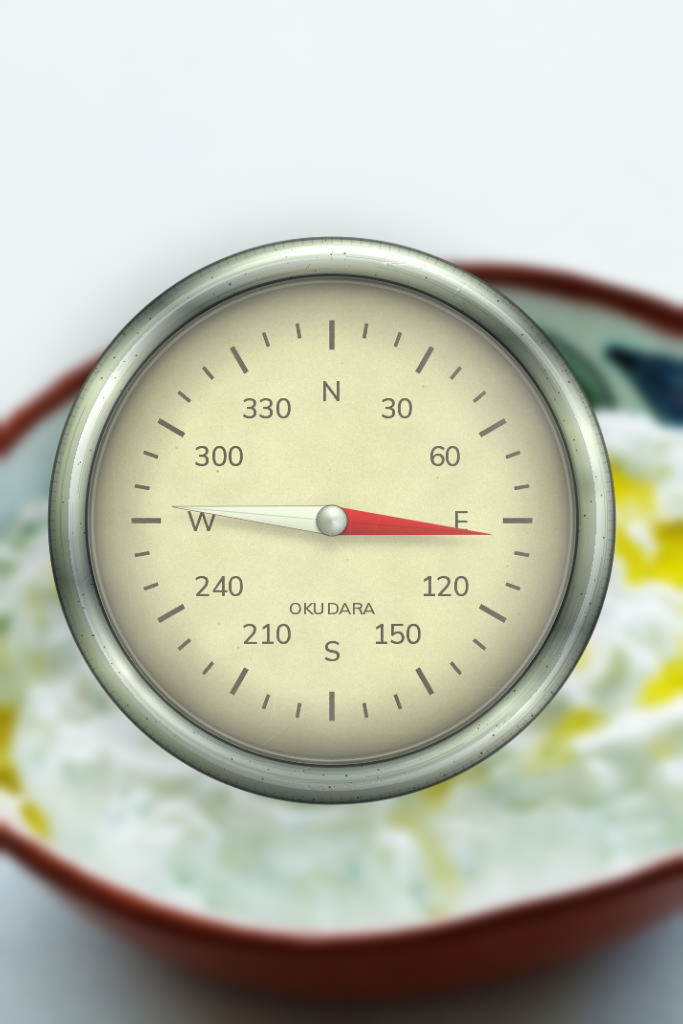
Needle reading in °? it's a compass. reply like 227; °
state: 95; °
